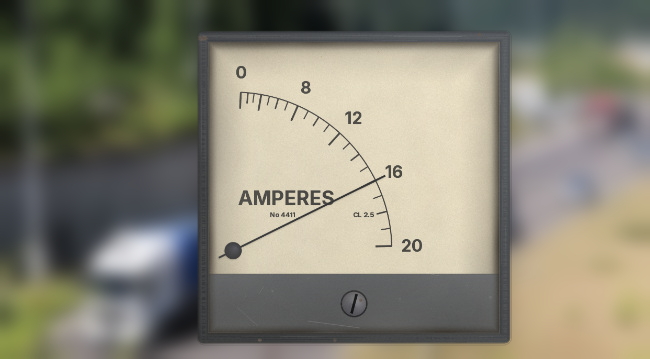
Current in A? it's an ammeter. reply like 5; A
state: 16; A
